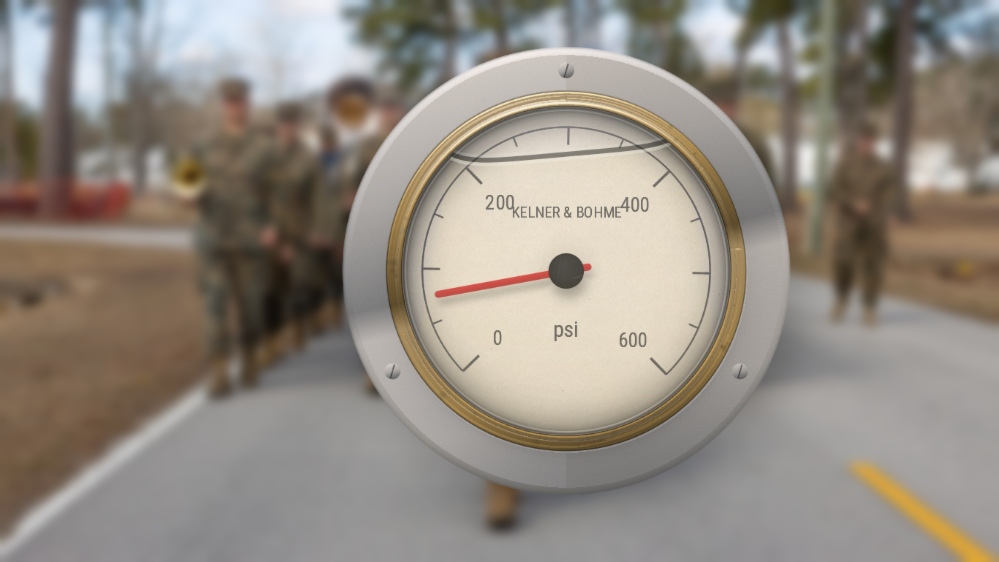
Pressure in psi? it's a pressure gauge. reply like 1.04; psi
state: 75; psi
